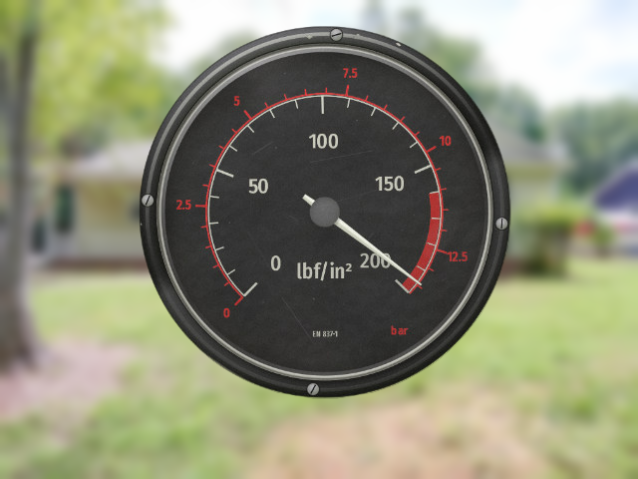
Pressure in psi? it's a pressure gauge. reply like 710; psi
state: 195; psi
